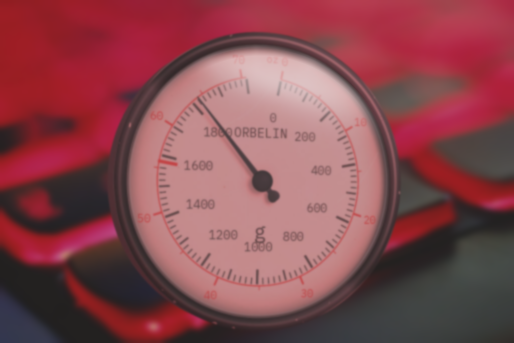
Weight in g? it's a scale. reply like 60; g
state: 1820; g
